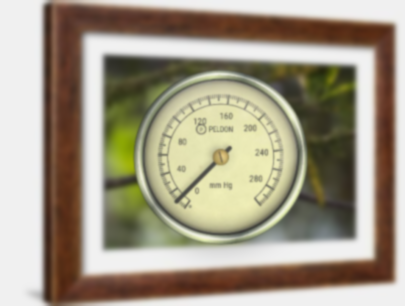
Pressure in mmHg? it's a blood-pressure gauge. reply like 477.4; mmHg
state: 10; mmHg
